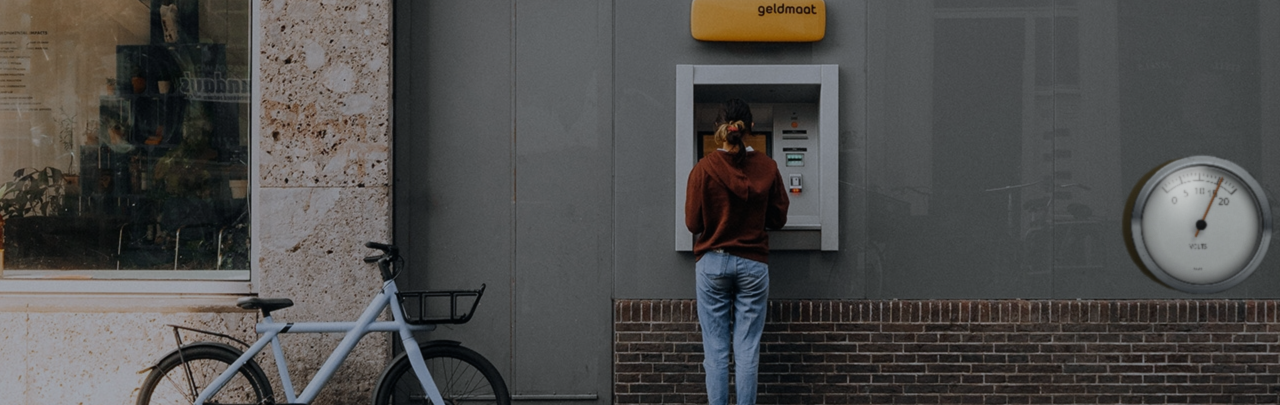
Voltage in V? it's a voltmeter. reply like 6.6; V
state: 15; V
